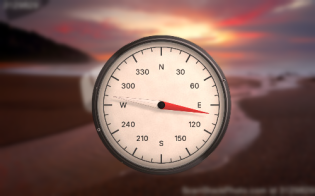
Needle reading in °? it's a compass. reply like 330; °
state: 100; °
